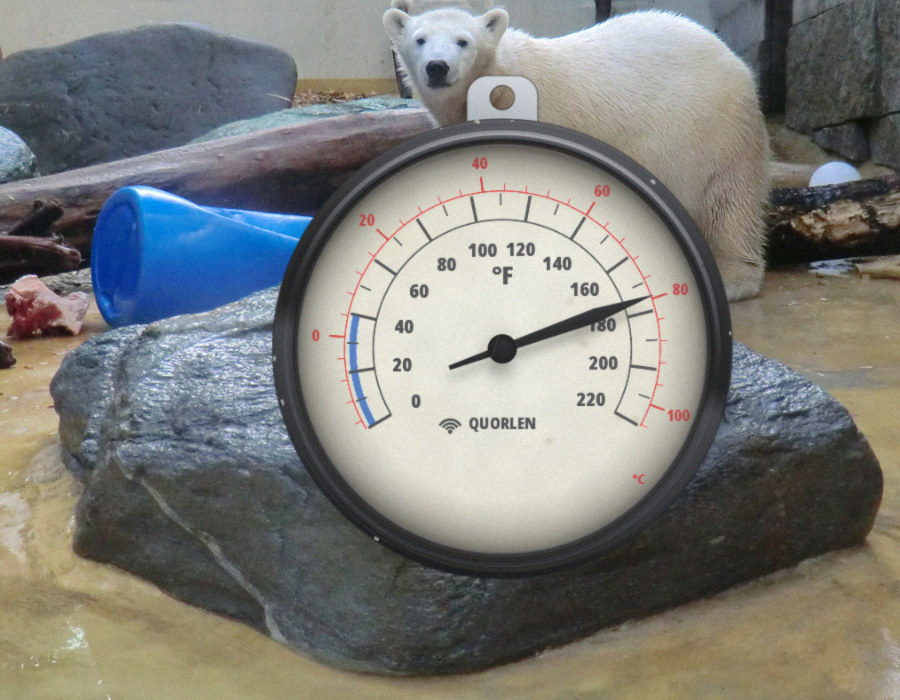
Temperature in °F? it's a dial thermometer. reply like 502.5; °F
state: 175; °F
